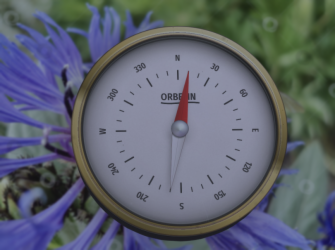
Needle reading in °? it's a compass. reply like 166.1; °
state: 10; °
